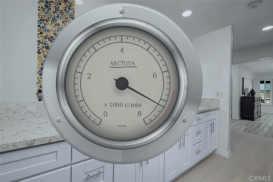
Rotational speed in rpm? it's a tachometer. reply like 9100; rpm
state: 7200; rpm
